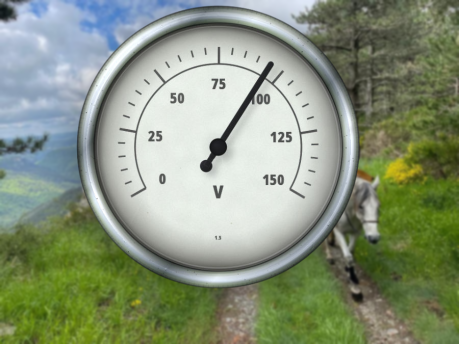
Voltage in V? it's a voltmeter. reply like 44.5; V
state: 95; V
